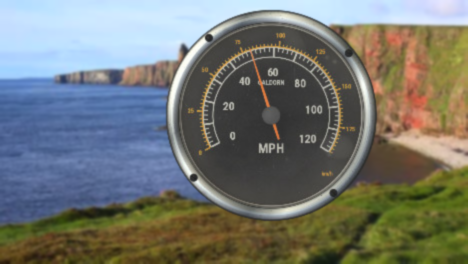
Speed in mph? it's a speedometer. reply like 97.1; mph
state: 50; mph
